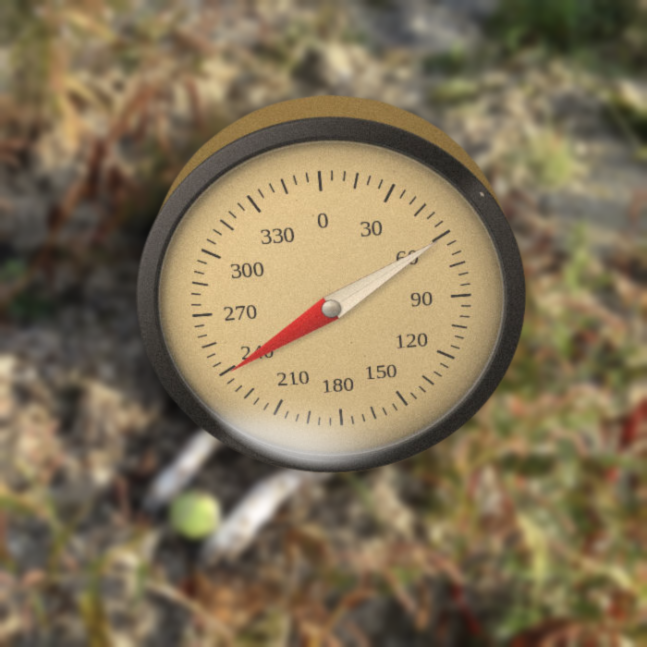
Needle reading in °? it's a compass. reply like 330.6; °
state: 240; °
